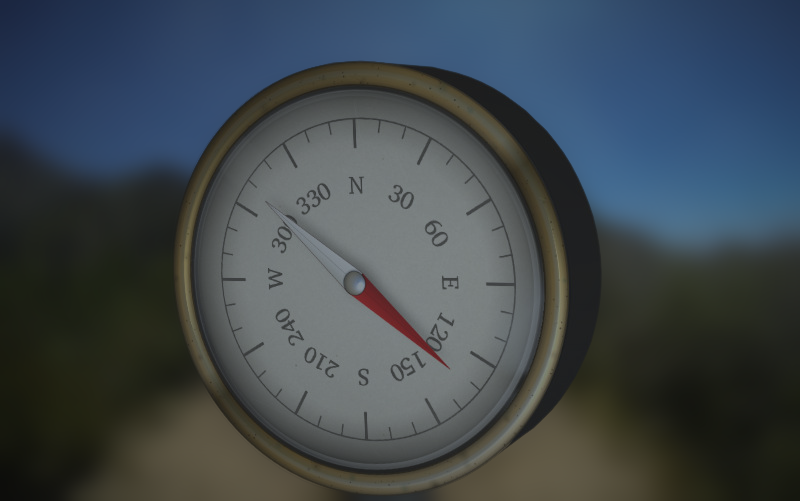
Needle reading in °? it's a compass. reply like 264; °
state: 130; °
